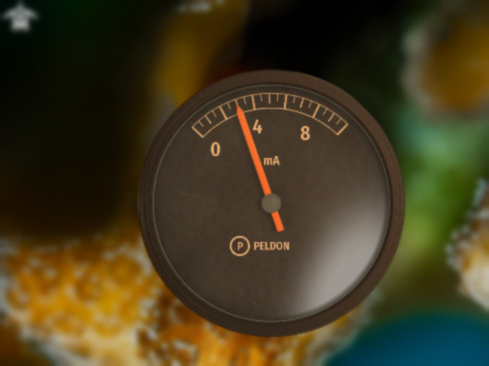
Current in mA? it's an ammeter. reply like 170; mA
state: 3; mA
